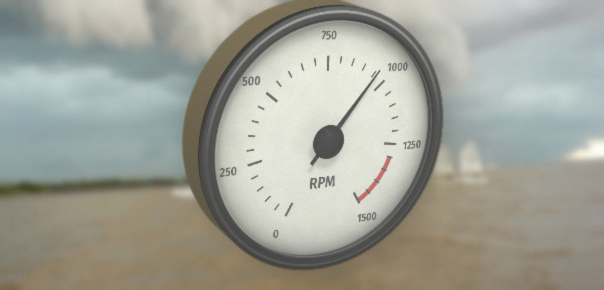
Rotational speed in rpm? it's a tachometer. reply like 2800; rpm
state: 950; rpm
